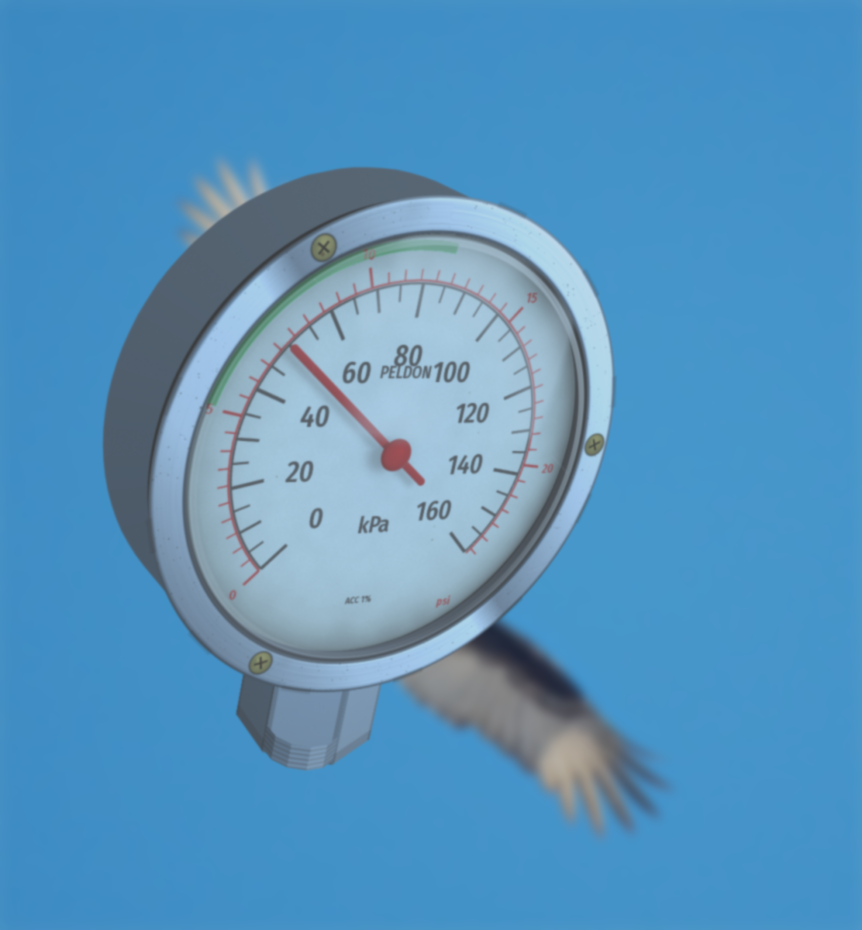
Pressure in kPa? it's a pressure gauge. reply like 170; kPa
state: 50; kPa
